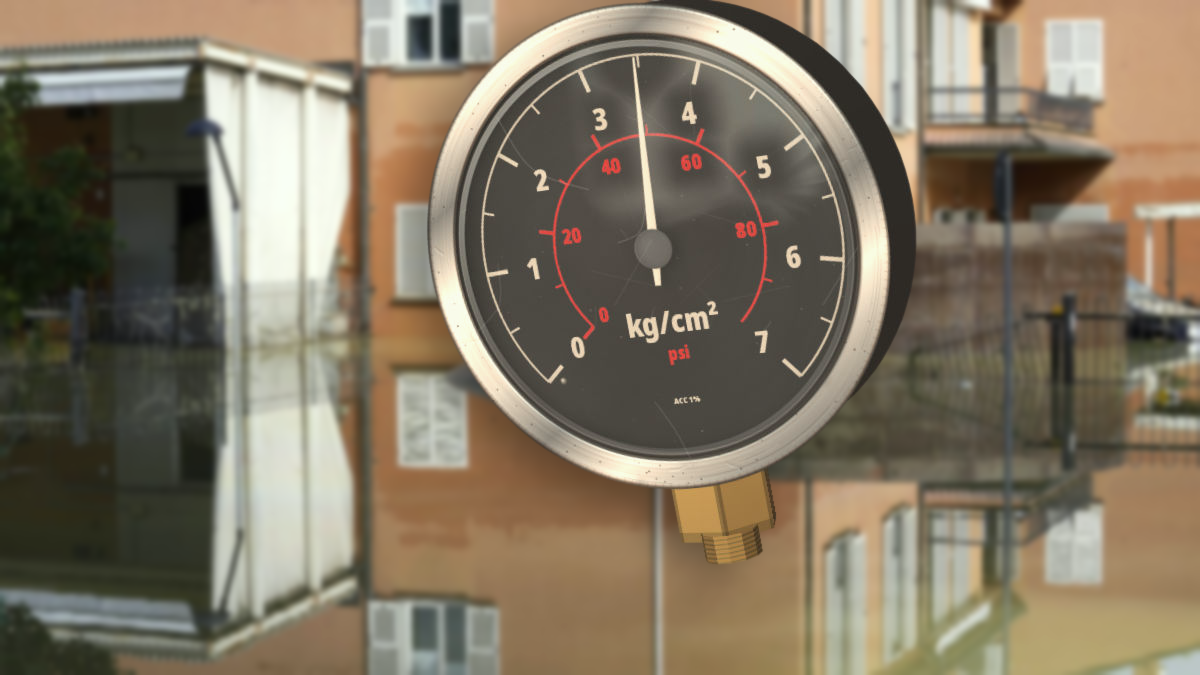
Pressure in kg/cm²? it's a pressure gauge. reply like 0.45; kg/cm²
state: 3.5; kg/cm²
